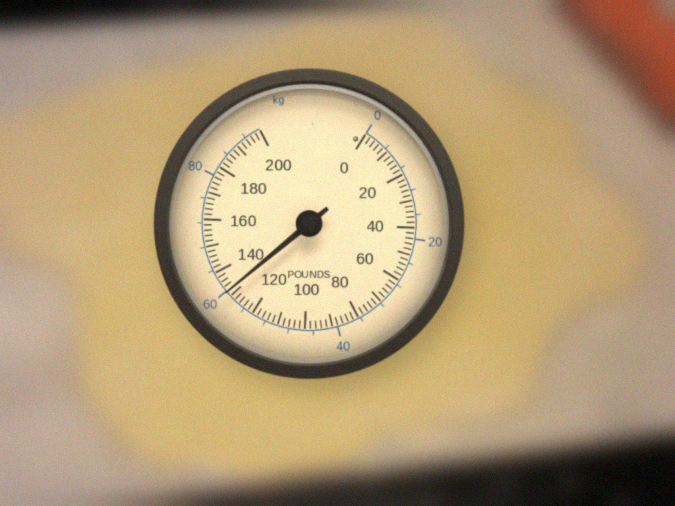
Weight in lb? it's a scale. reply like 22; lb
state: 132; lb
